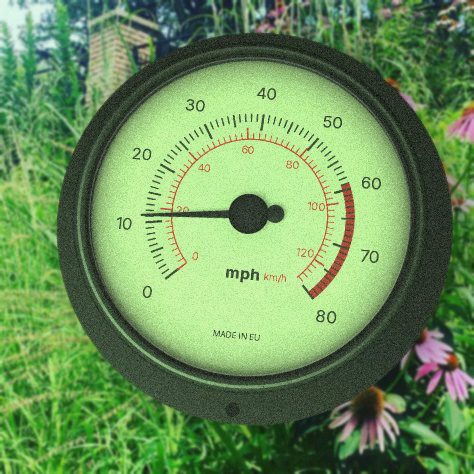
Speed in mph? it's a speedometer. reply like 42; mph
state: 11; mph
